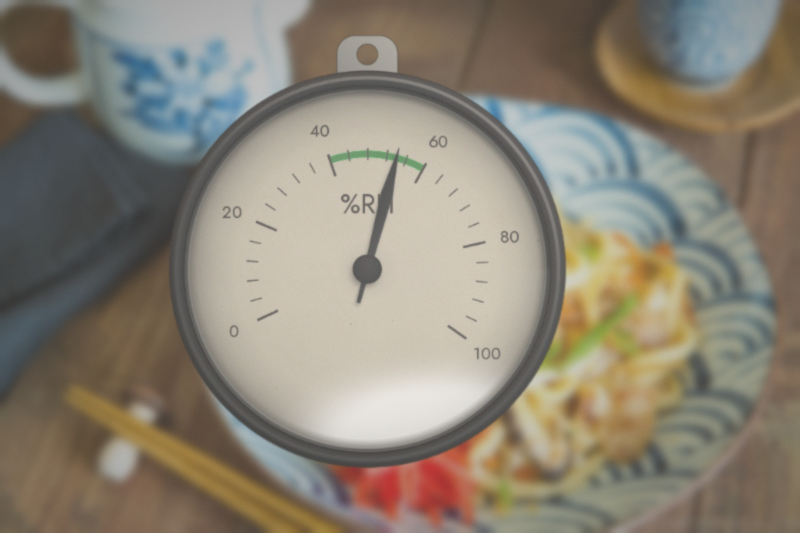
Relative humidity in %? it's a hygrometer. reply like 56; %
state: 54; %
